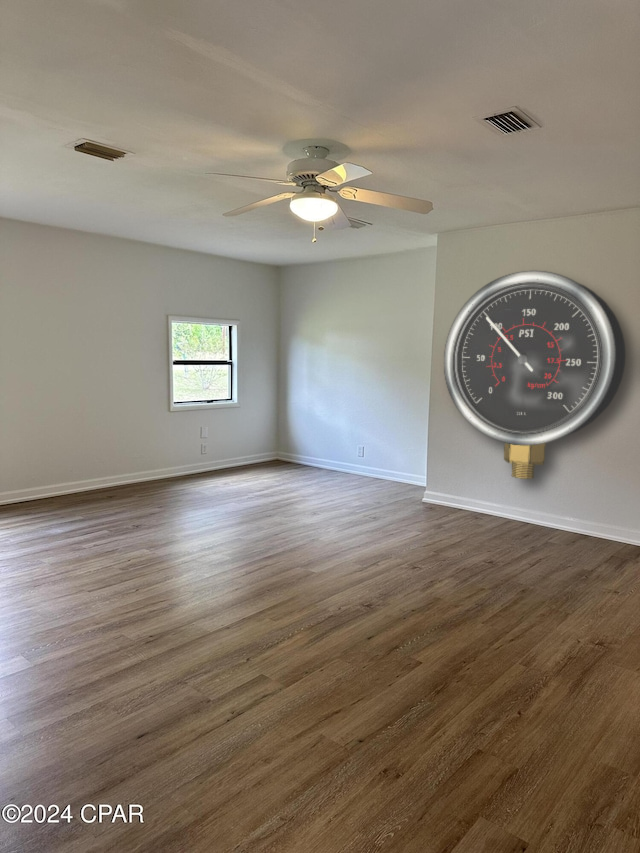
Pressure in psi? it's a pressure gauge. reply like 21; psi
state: 100; psi
